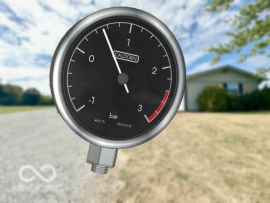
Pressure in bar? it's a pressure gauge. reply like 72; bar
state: 0.5; bar
